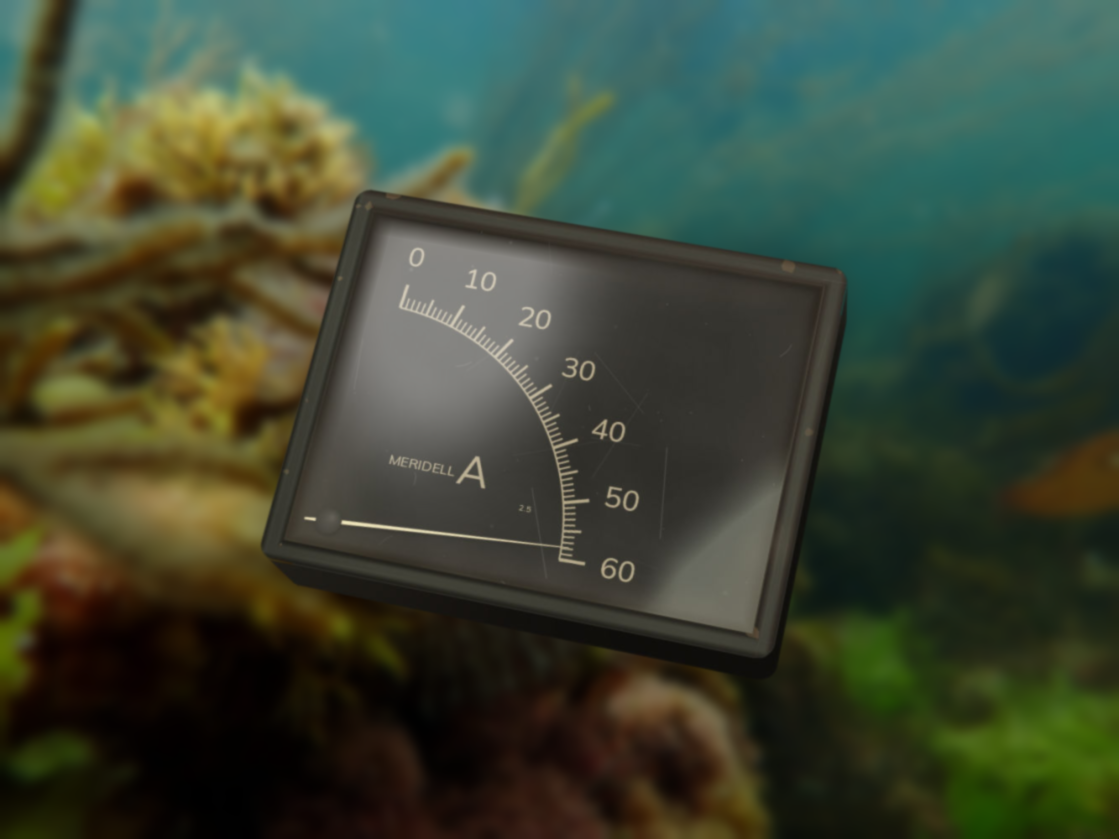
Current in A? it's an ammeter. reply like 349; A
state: 58; A
